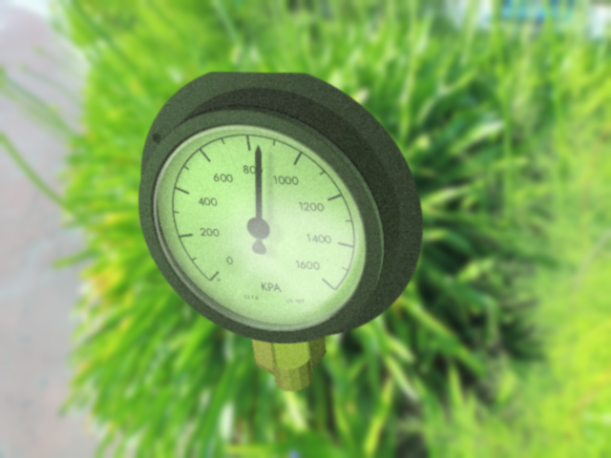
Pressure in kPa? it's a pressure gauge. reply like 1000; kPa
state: 850; kPa
